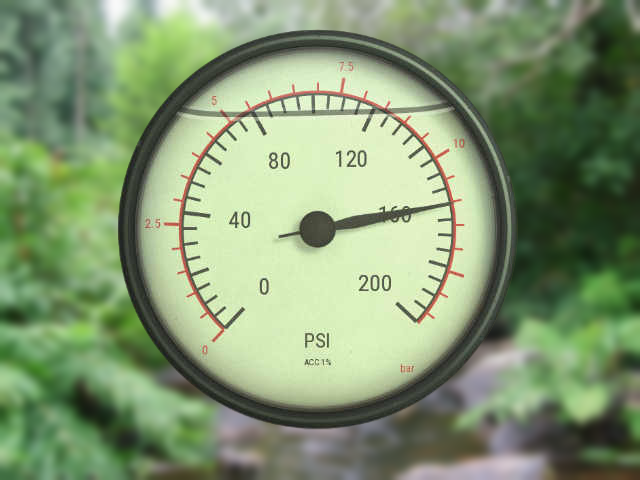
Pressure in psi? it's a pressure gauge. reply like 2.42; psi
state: 160; psi
